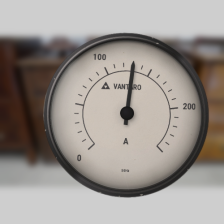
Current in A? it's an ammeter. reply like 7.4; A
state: 130; A
